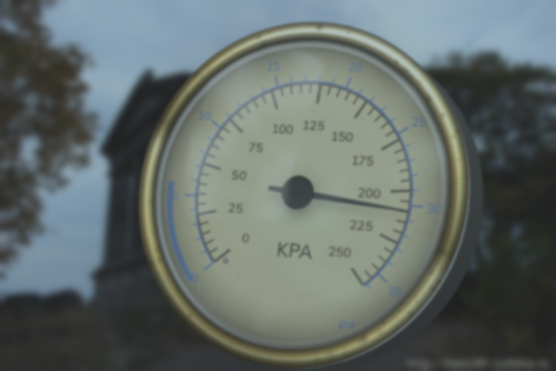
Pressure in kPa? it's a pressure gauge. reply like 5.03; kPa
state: 210; kPa
